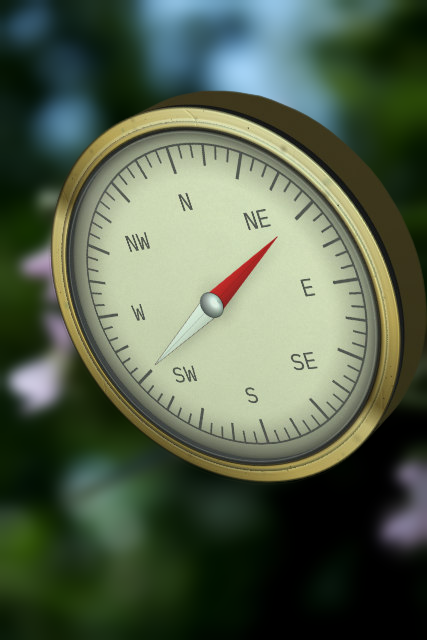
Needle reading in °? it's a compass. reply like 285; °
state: 60; °
